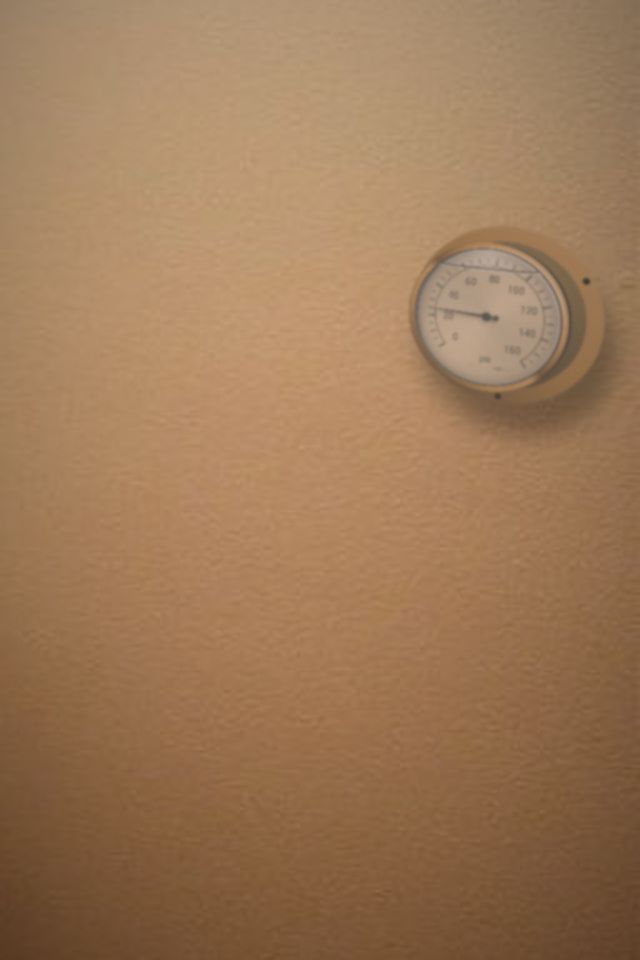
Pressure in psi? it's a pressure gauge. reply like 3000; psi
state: 25; psi
